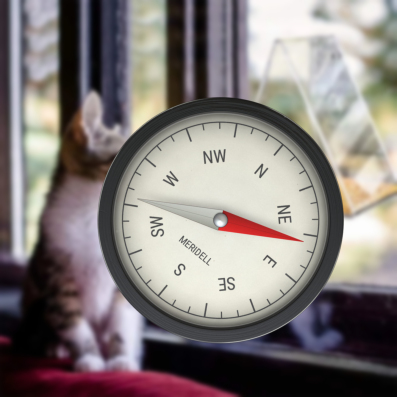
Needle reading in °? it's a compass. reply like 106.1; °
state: 65; °
